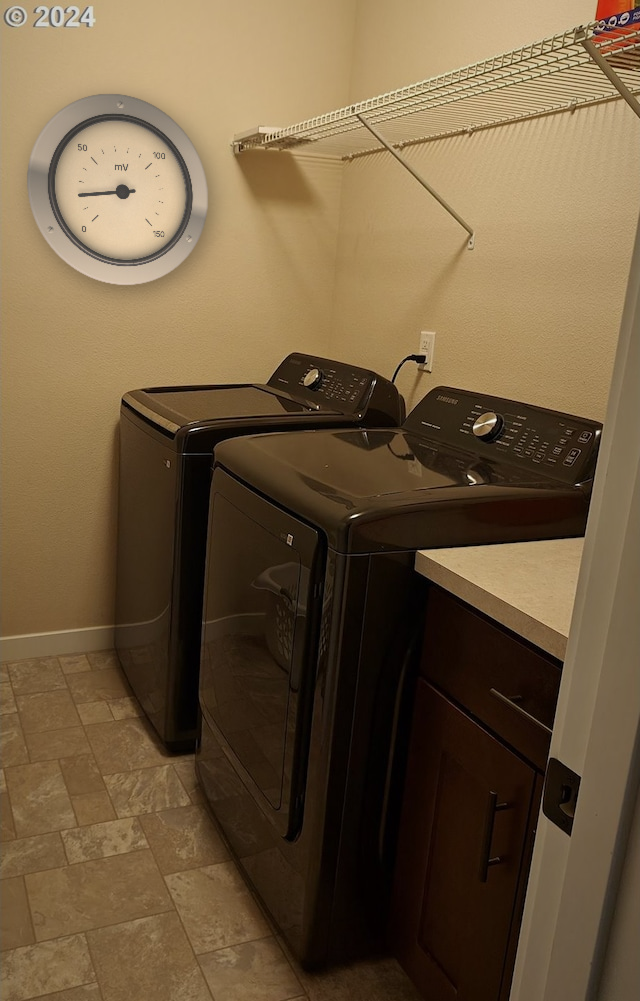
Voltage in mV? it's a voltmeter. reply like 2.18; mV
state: 20; mV
